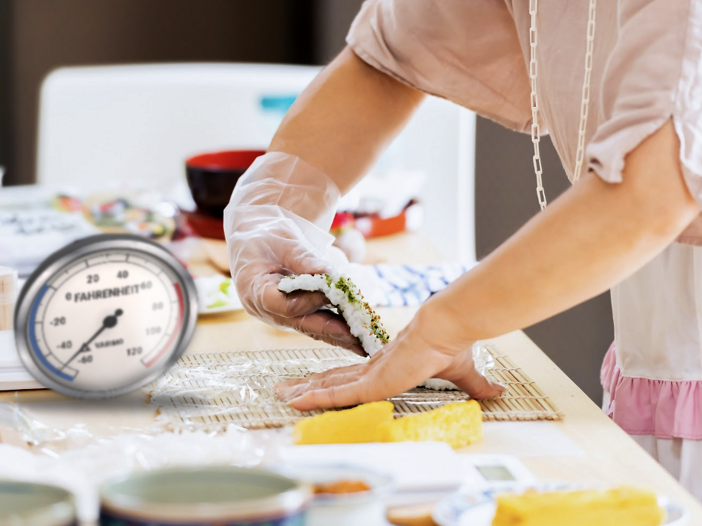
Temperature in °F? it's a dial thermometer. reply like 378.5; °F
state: -50; °F
